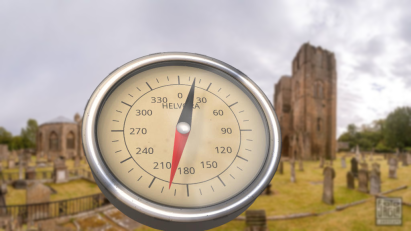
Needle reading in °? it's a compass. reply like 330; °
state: 195; °
